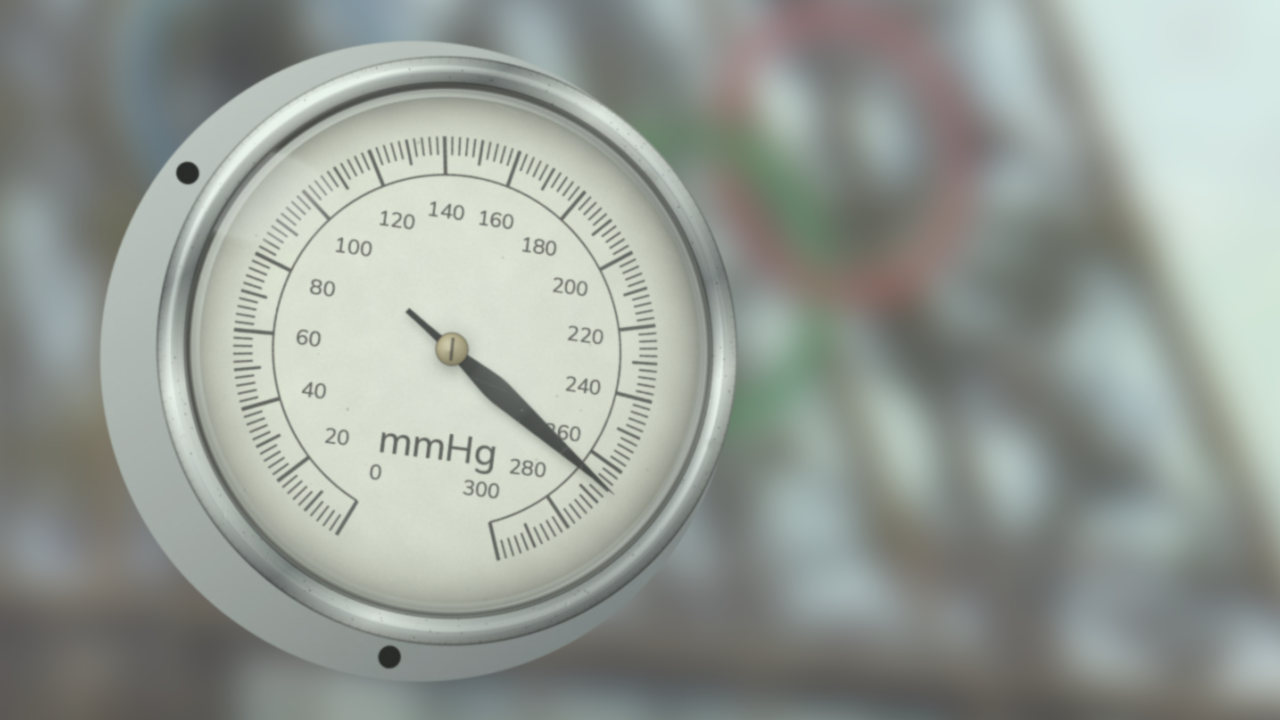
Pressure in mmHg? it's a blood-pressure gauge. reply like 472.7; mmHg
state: 266; mmHg
